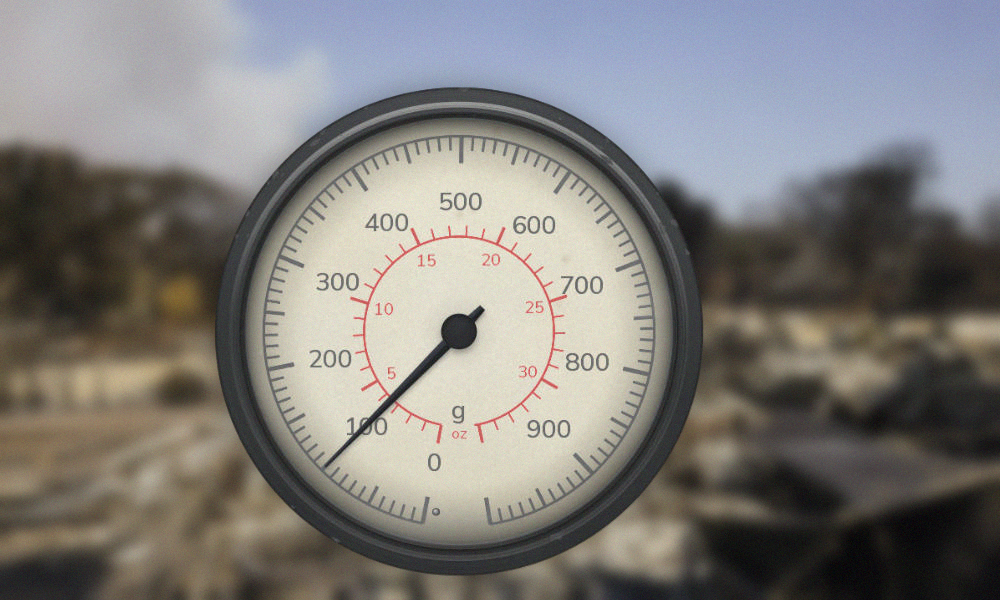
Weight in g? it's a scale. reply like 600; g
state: 100; g
